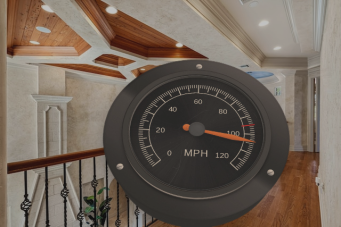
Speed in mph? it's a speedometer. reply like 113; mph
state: 105; mph
